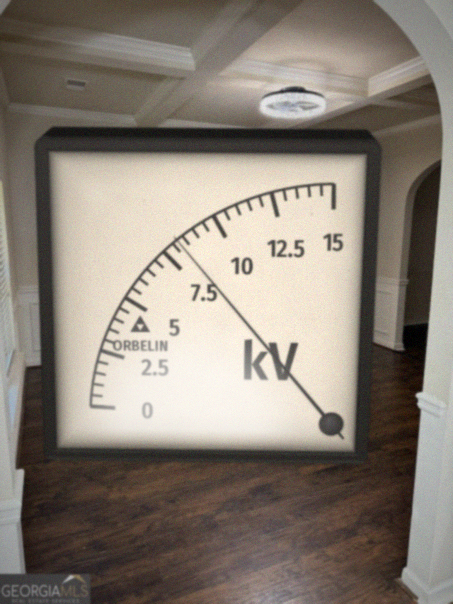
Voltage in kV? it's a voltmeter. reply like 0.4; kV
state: 8.25; kV
